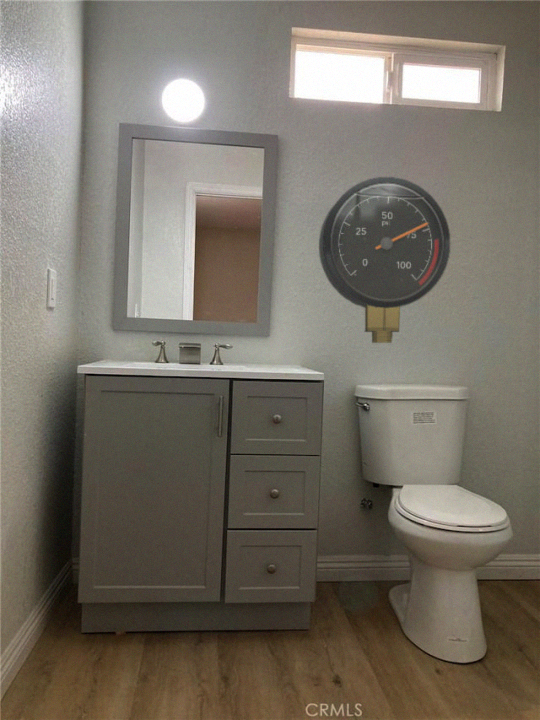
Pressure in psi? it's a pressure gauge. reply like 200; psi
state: 72.5; psi
